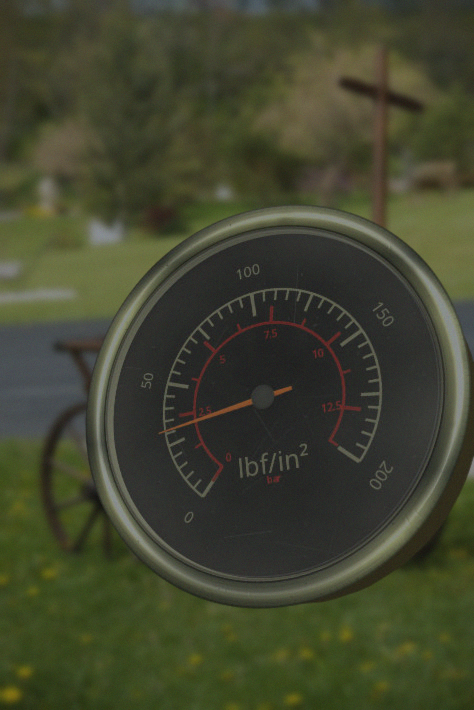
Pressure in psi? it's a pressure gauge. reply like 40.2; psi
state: 30; psi
